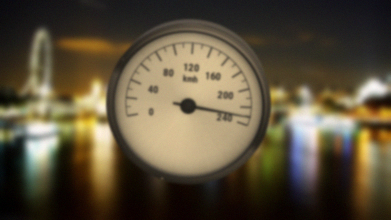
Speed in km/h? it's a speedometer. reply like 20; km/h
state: 230; km/h
